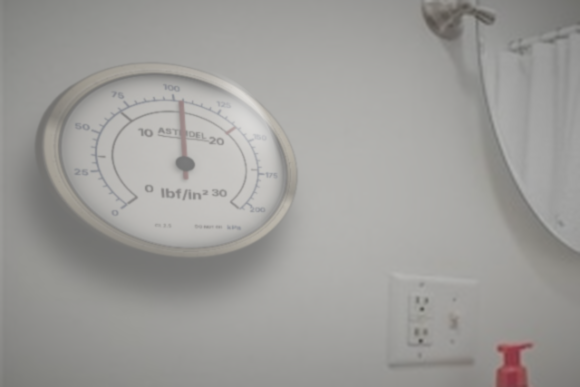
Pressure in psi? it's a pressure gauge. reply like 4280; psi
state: 15; psi
